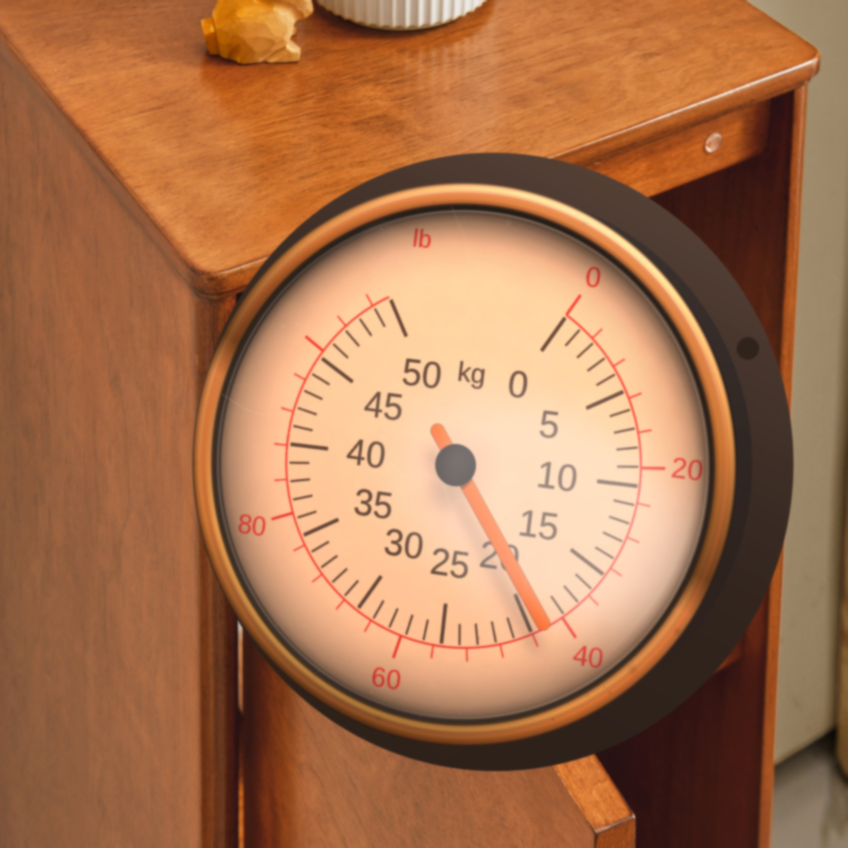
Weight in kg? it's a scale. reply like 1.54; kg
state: 19; kg
